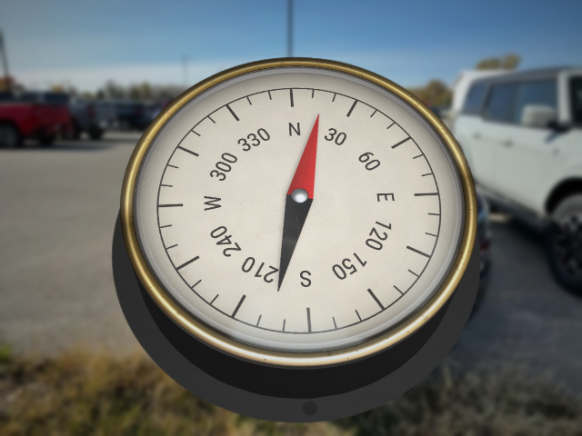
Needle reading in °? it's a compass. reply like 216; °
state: 15; °
